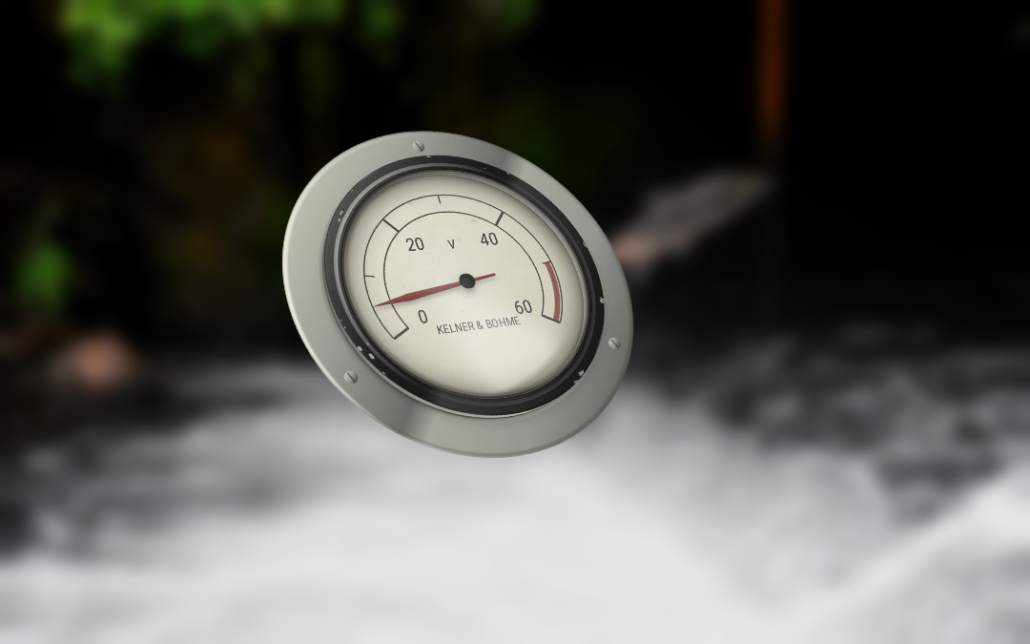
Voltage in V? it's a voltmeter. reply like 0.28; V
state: 5; V
